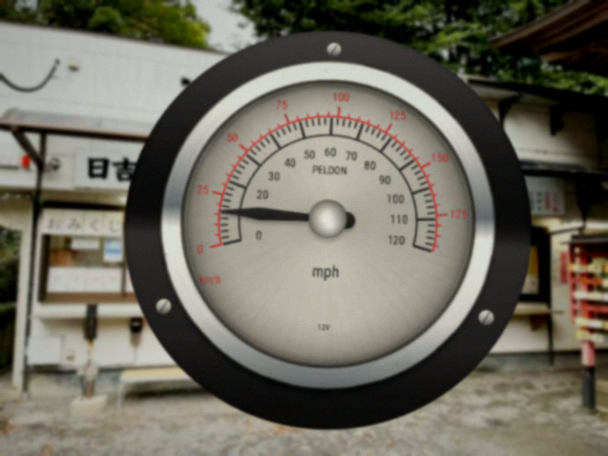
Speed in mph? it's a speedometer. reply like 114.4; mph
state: 10; mph
